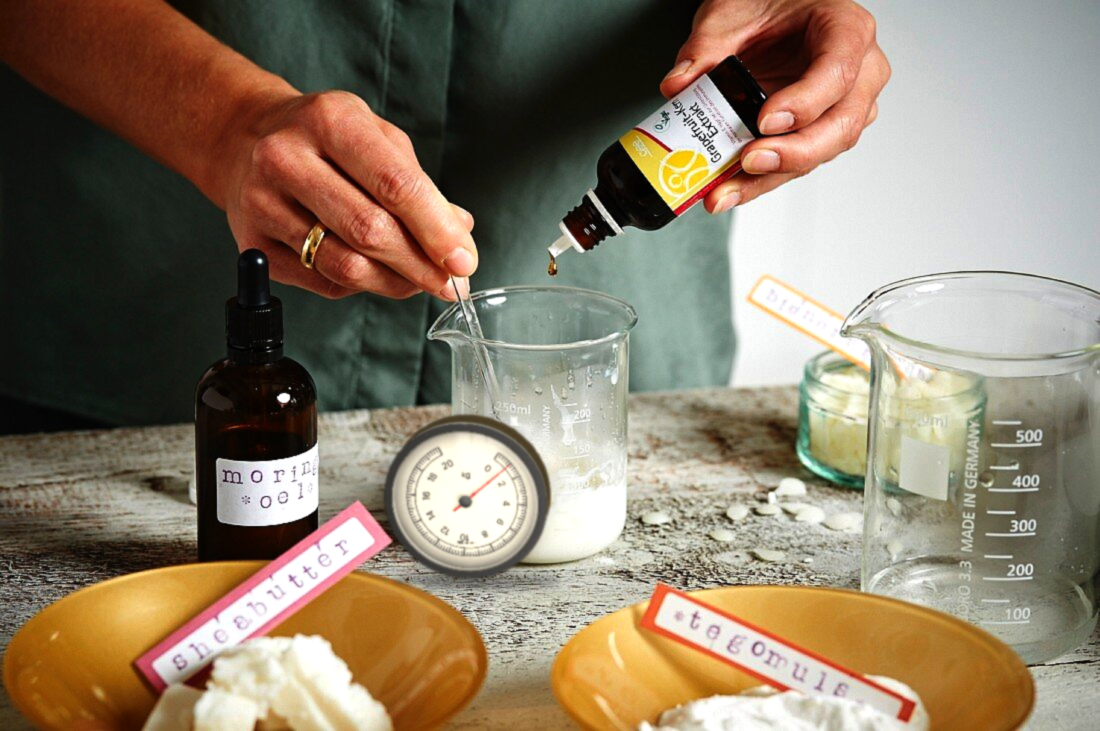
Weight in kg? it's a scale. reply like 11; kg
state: 1; kg
